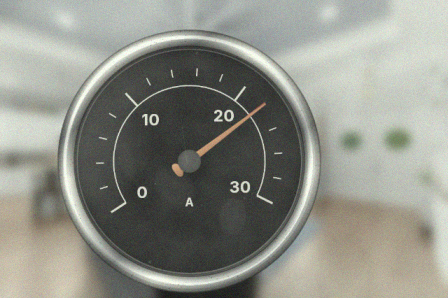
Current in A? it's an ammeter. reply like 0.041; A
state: 22; A
